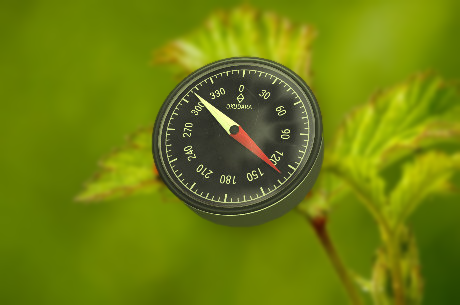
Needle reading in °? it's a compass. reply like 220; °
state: 130; °
